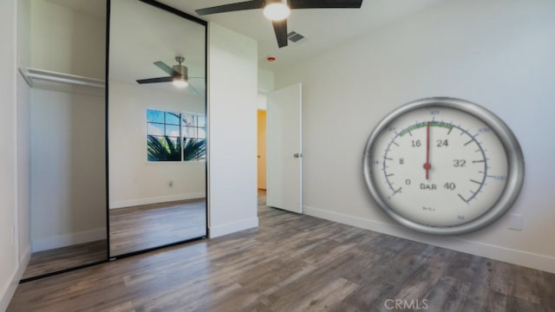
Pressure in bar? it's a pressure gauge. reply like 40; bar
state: 20; bar
